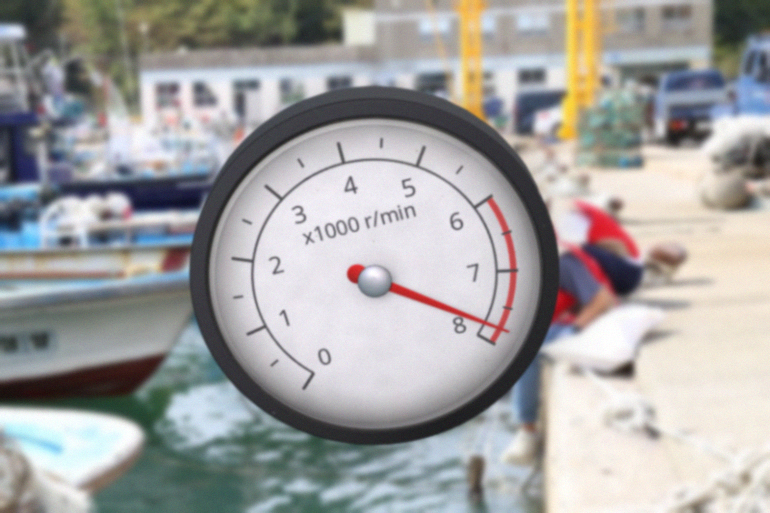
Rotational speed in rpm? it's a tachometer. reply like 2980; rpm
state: 7750; rpm
